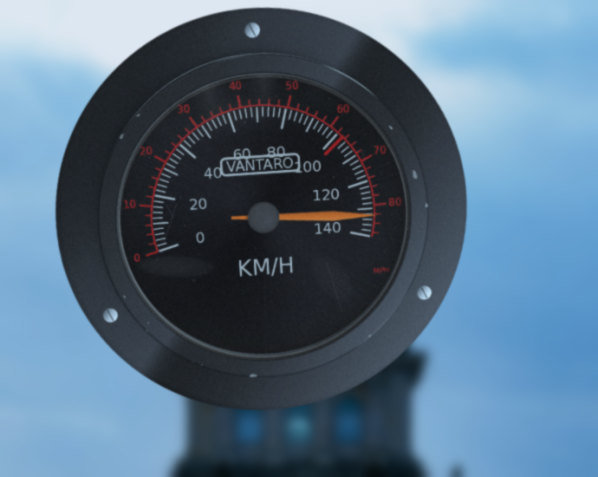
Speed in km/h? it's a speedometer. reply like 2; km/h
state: 132; km/h
